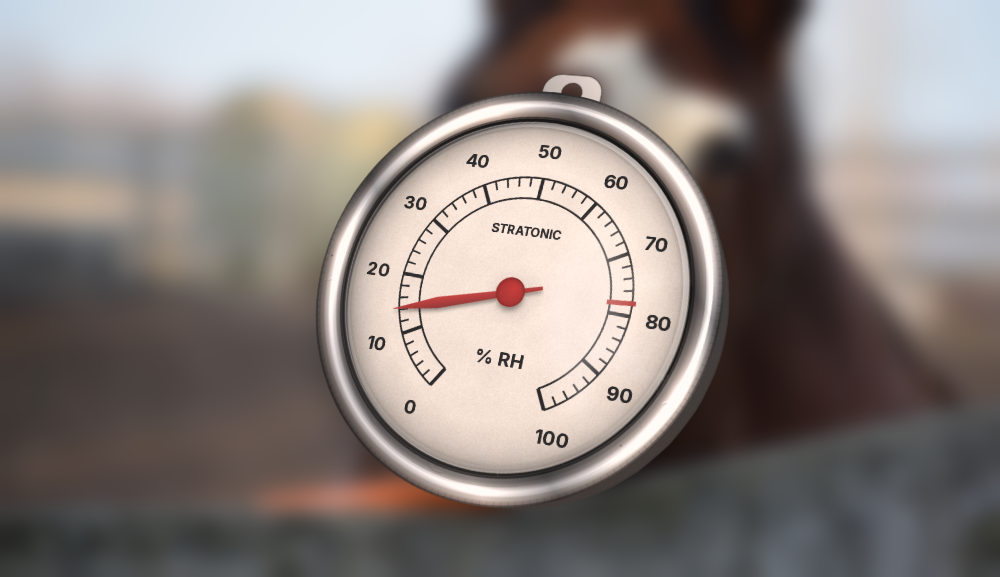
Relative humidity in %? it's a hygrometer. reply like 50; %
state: 14; %
